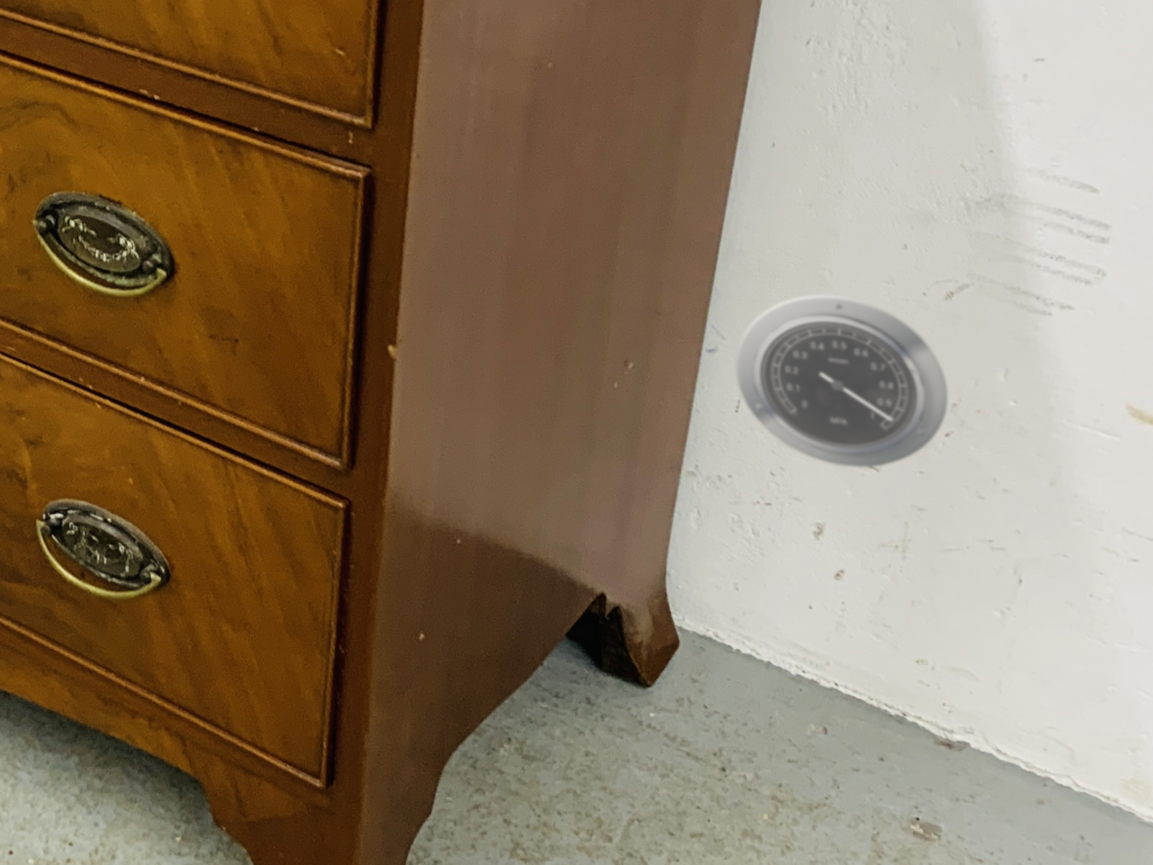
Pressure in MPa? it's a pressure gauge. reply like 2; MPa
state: 0.95; MPa
